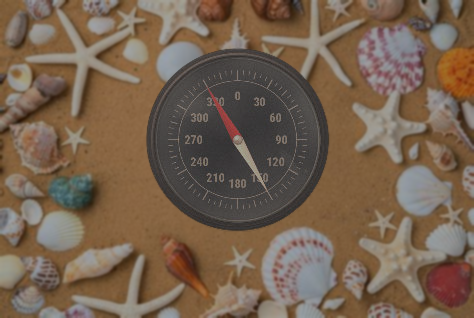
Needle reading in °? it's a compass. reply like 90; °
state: 330; °
